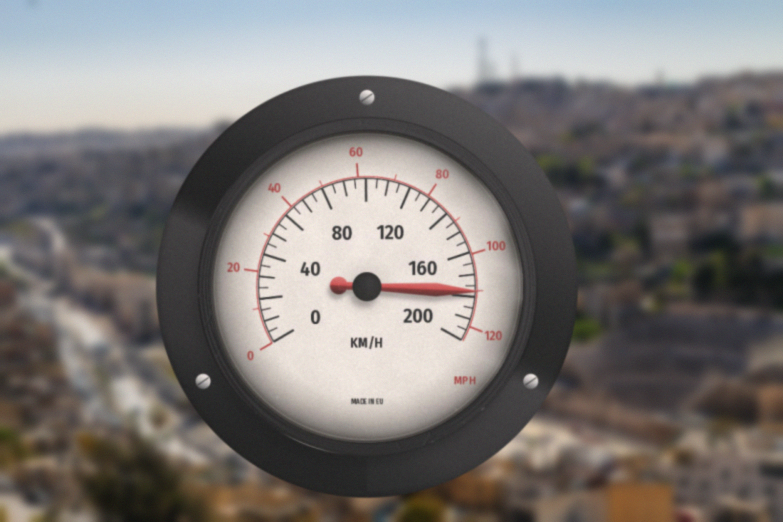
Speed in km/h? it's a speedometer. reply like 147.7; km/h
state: 177.5; km/h
